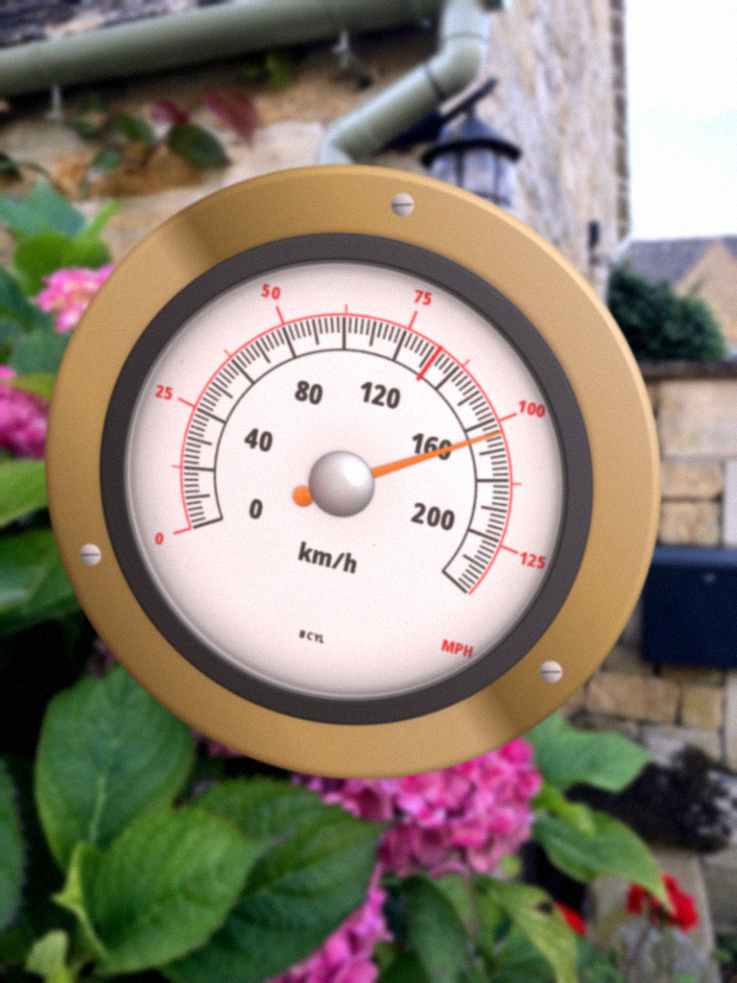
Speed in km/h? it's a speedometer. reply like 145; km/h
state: 164; km/h
